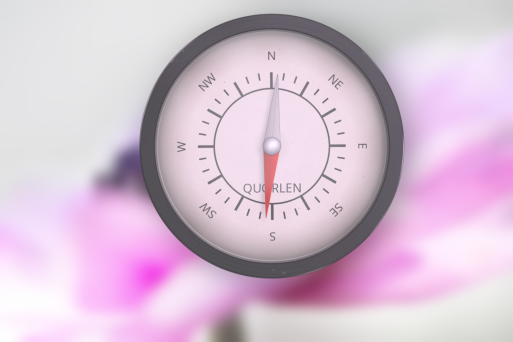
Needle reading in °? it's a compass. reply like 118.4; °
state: 185; °
